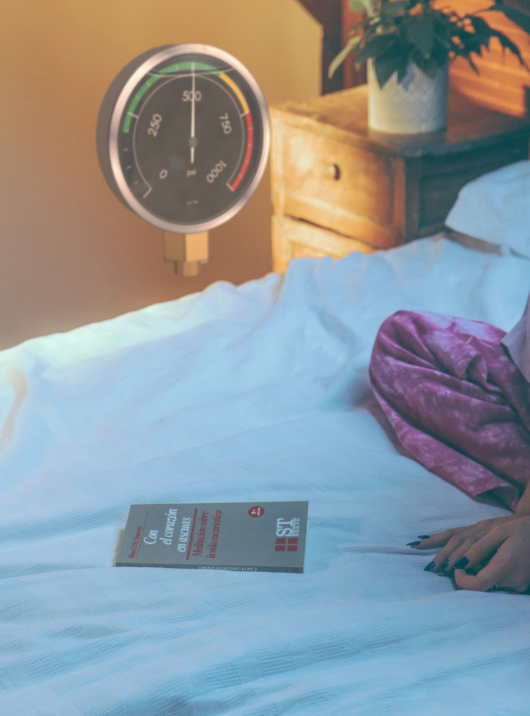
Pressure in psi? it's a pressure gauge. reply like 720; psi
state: 500; psi
